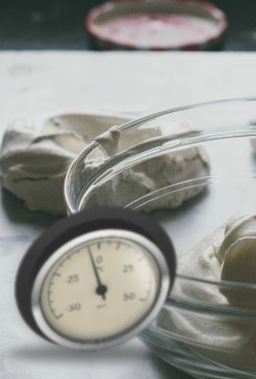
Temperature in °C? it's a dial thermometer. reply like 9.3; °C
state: -5; °C
